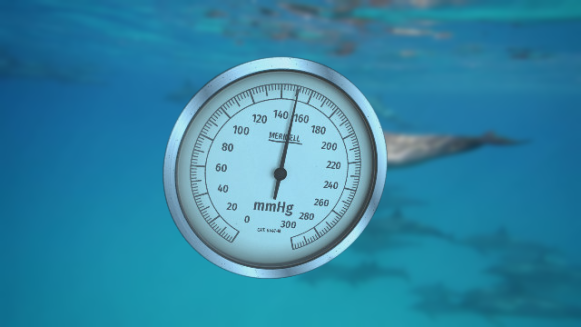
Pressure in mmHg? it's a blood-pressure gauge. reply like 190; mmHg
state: 150; mmHg
